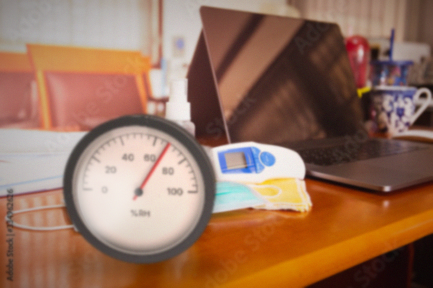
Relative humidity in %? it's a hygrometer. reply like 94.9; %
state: 68; %
